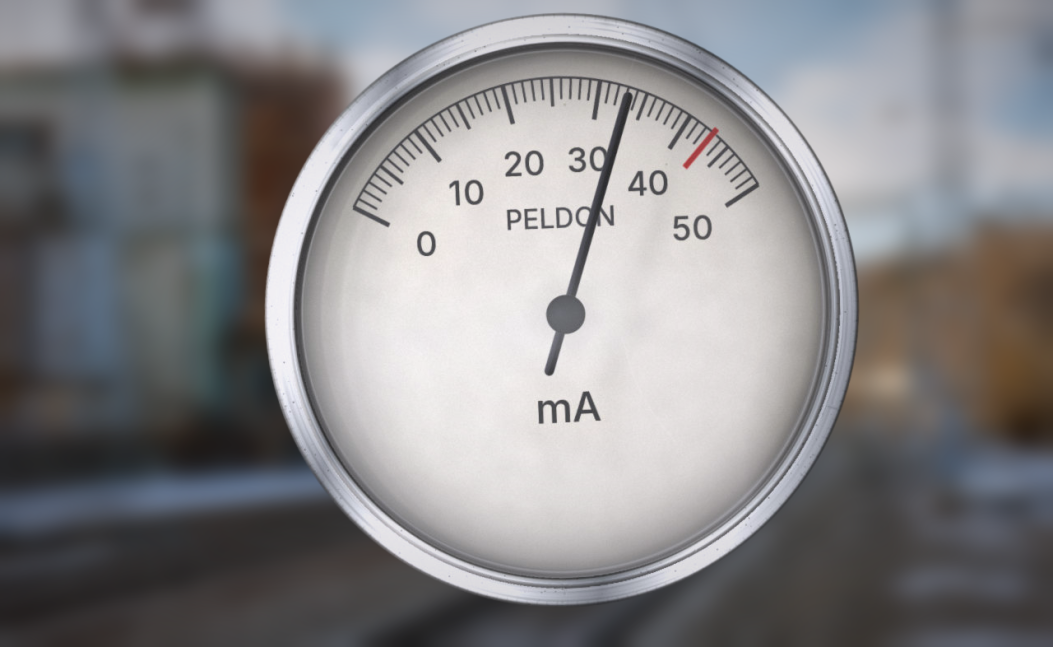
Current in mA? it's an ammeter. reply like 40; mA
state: 33; mA
